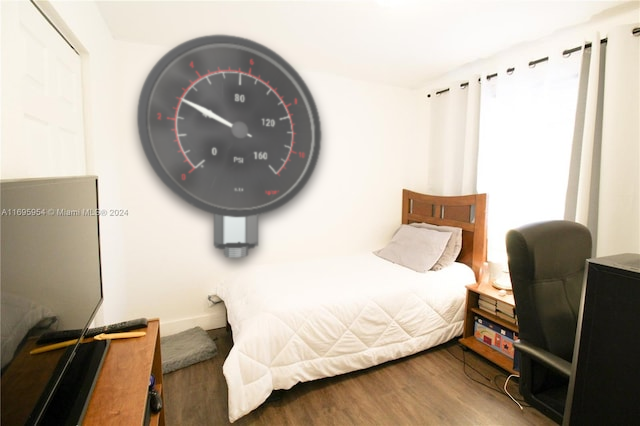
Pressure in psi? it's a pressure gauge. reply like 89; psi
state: 40; psi
